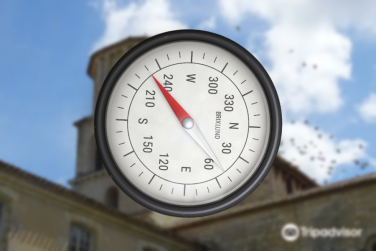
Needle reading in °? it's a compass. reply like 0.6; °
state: 230; °
